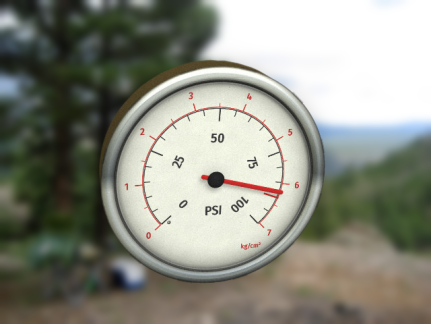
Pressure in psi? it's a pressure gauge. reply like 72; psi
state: 87.5; psi
